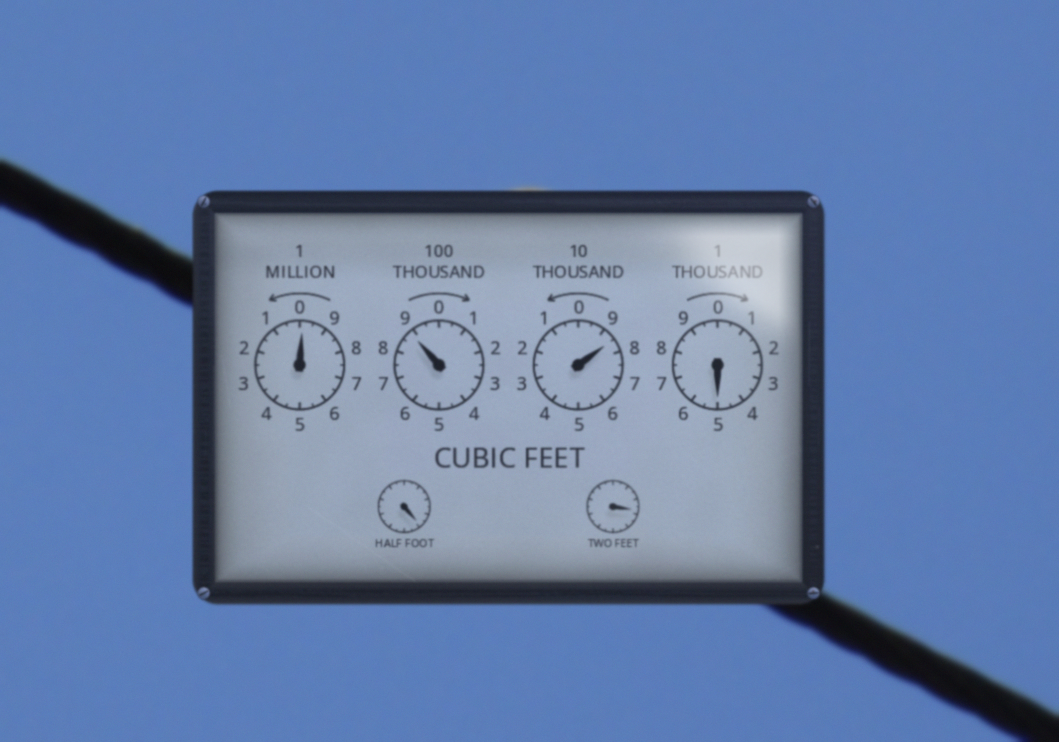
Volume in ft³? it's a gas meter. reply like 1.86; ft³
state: 988500; ft³
